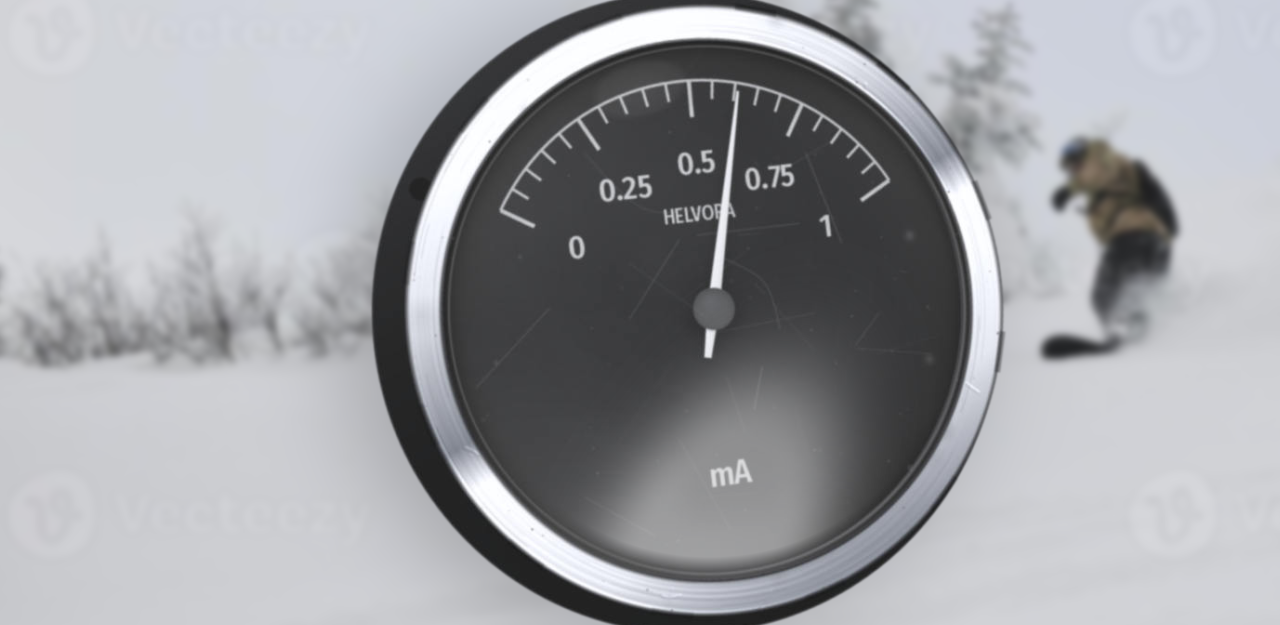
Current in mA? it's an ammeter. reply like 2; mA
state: 0.6; mA
